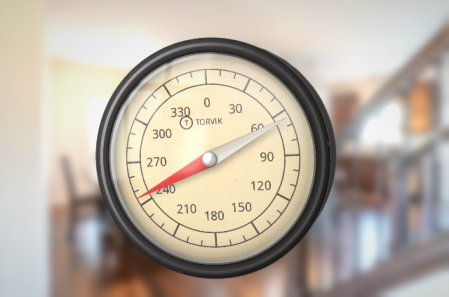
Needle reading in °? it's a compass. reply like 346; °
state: 245; °
